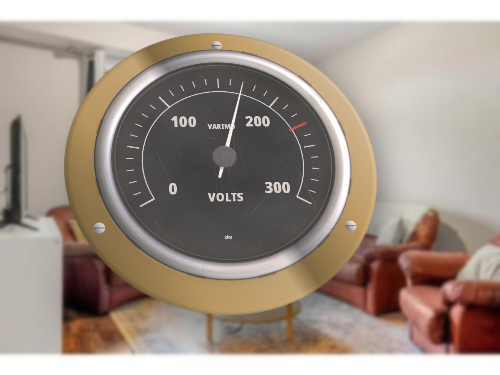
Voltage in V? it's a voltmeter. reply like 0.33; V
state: 170; V
